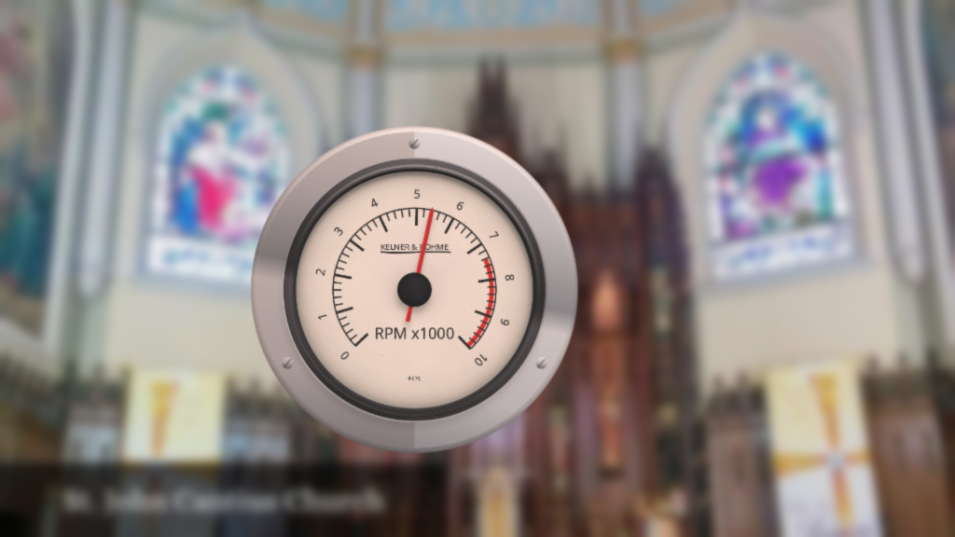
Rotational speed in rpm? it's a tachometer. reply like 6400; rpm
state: 5400; rpm
